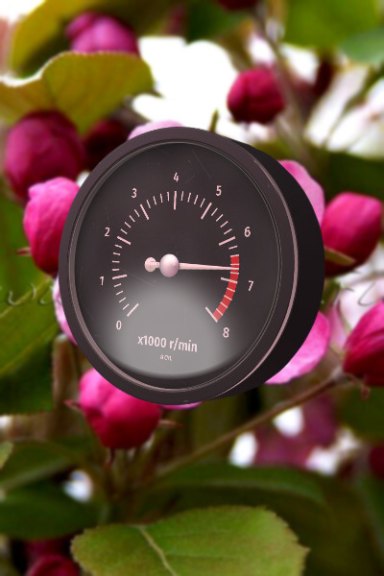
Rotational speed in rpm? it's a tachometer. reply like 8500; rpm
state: 6700; rpm
